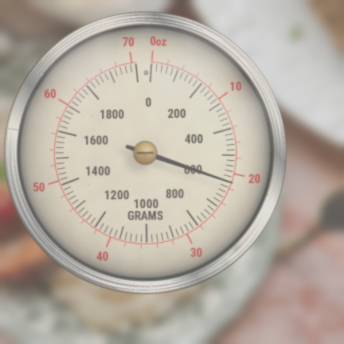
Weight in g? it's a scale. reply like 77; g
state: 600; g
